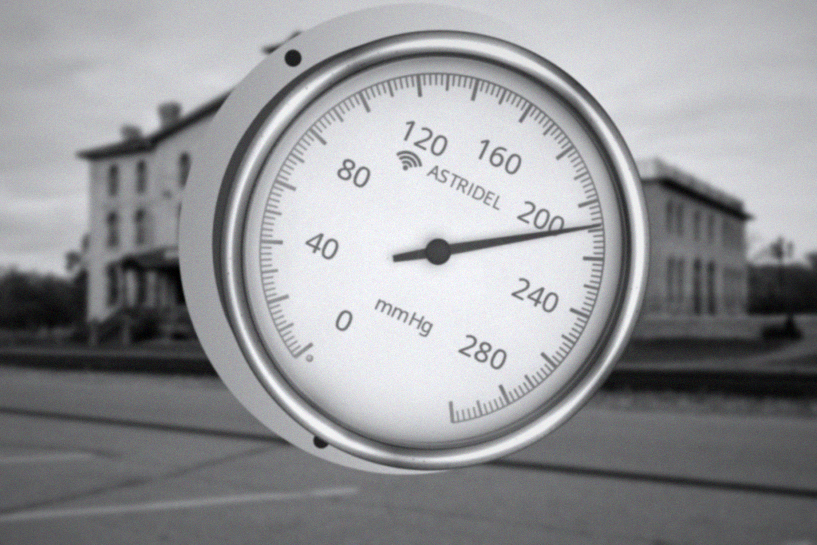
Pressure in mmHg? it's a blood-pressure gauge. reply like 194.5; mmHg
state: 208; mmHg
